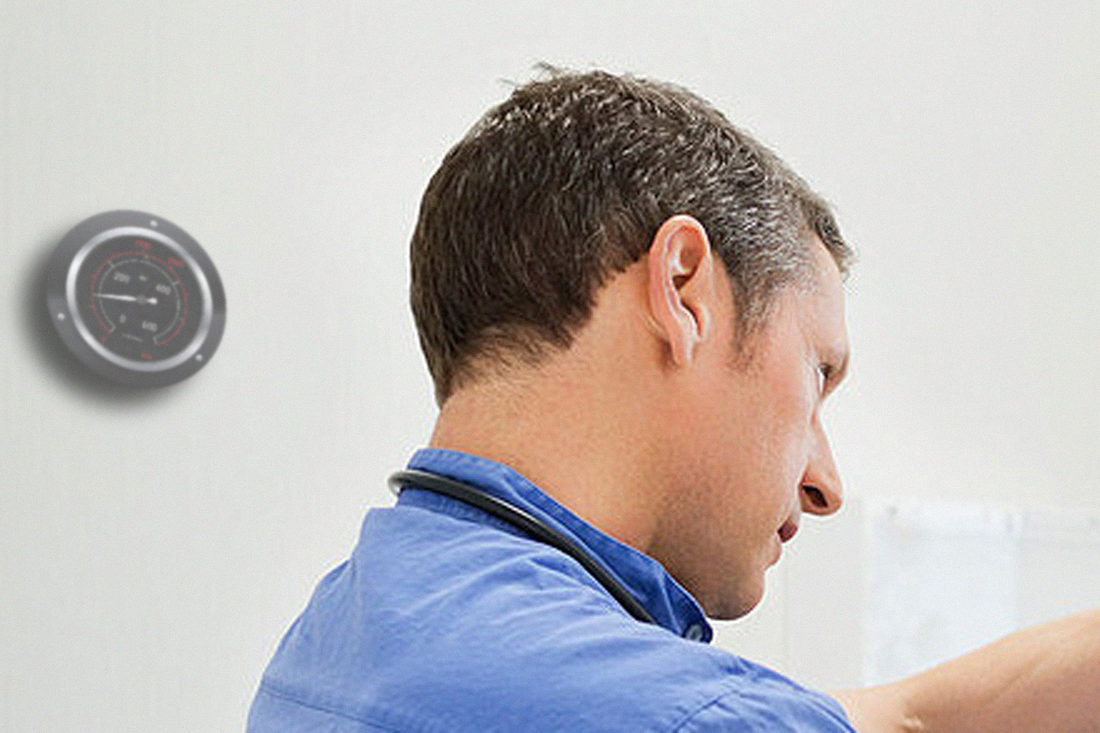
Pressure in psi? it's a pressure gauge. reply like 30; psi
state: 100; psi
